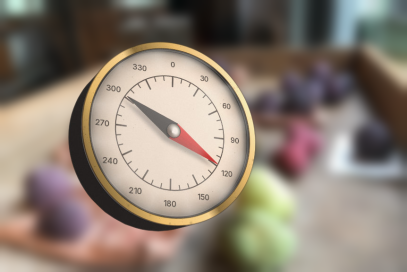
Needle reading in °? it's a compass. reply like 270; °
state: 120; °
